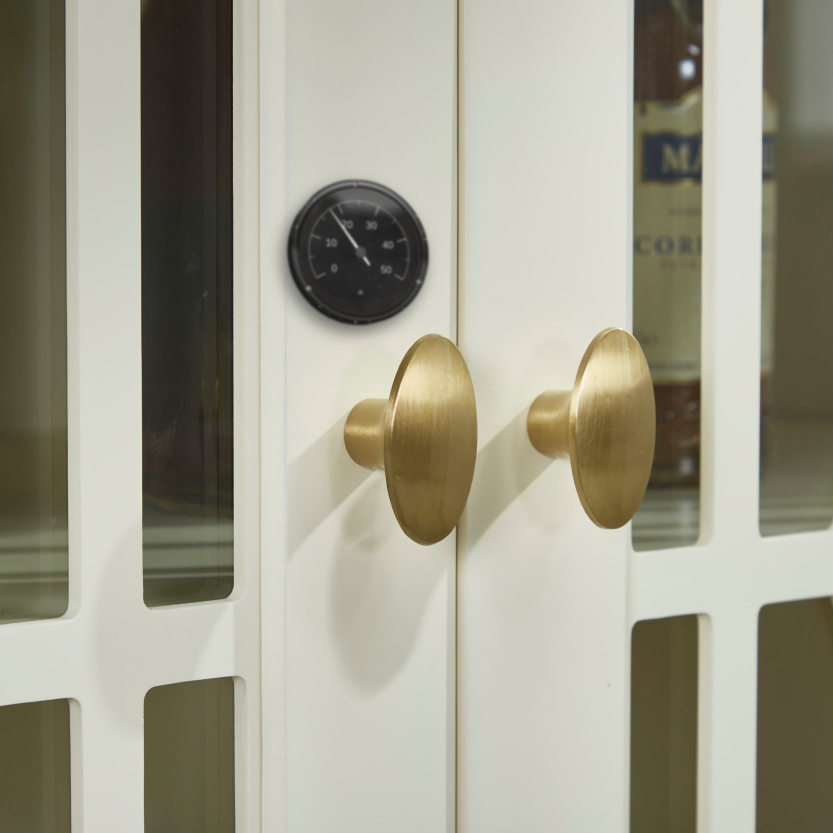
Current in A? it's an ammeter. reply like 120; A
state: 17.5; A
